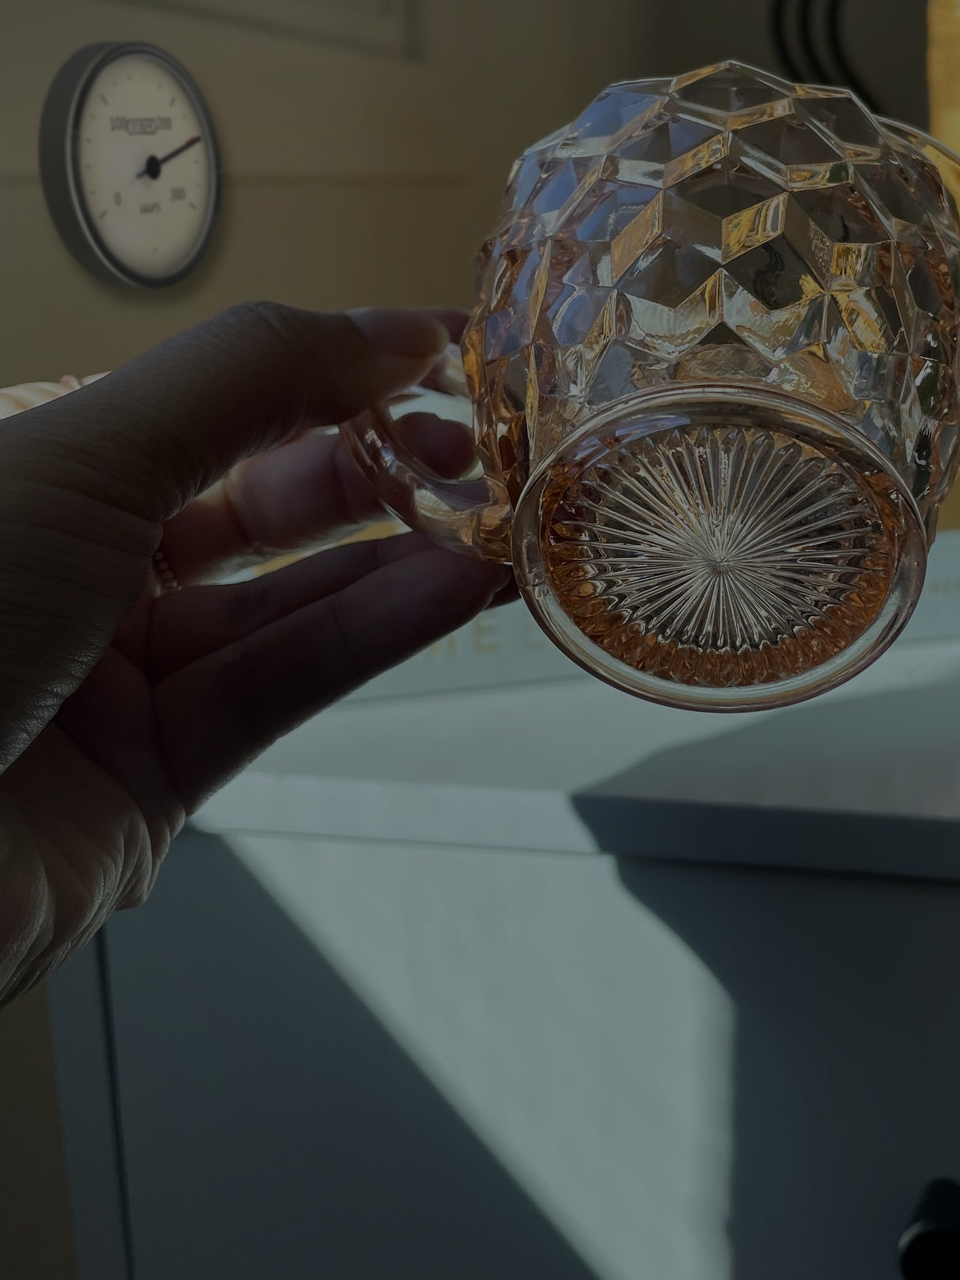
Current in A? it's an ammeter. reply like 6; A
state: 240; A
